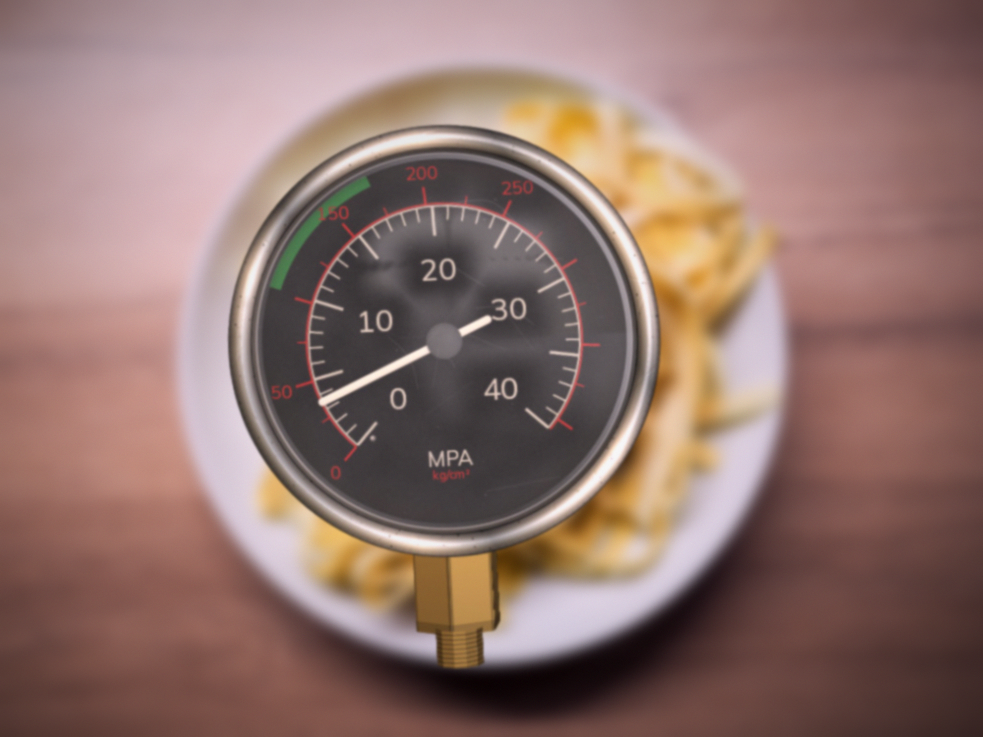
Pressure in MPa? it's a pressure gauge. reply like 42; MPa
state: 3.5; MPa
